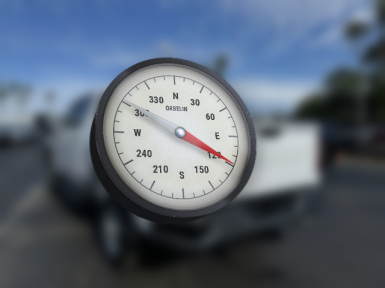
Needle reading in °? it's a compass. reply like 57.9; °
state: 120; °
